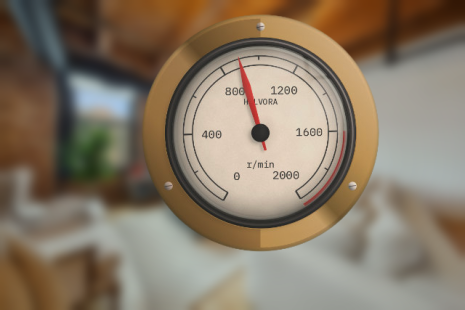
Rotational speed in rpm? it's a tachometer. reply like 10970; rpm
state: 900; rpm
